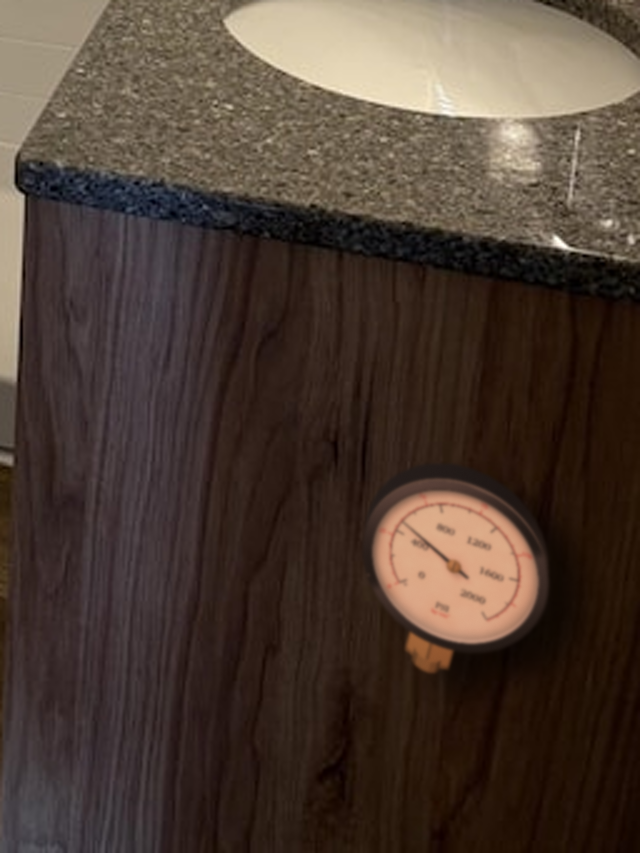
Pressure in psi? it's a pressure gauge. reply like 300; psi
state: 500; psi
